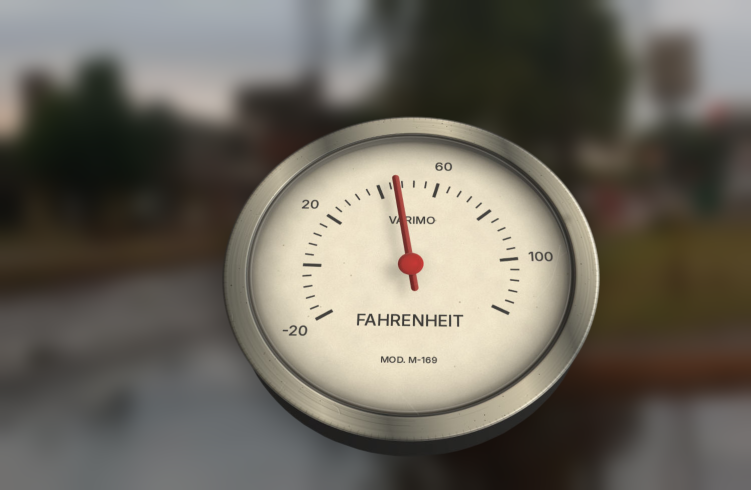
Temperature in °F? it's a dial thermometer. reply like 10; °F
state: 46; °F
